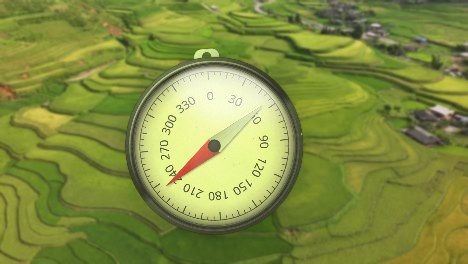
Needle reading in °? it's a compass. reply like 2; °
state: 235; °
